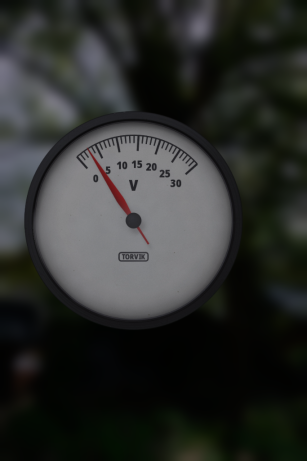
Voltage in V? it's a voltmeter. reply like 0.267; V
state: 3; V
